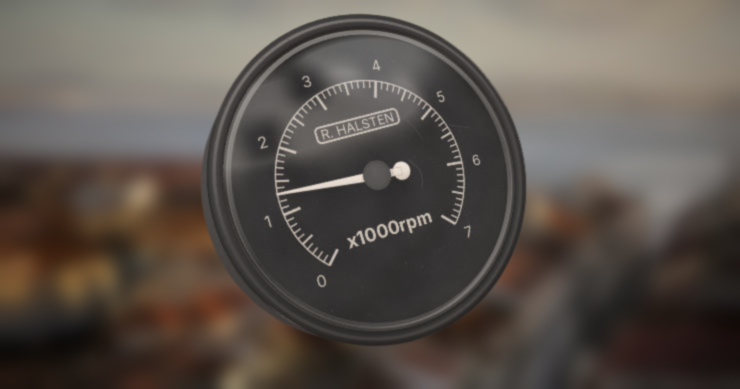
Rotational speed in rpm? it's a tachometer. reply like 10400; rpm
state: 1300; rpm
